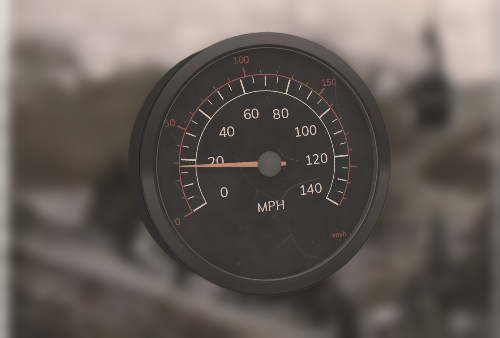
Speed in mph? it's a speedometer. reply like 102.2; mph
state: 17.5; mph
